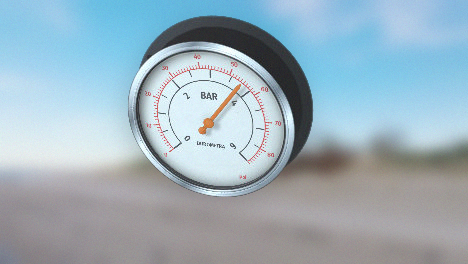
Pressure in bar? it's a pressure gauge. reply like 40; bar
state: 3.75; bar
